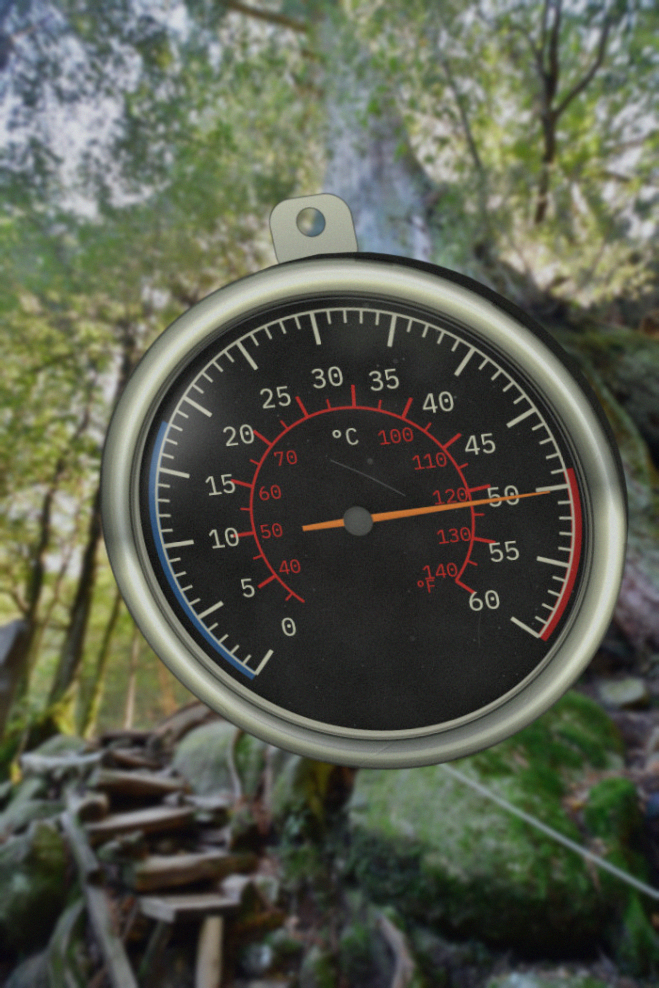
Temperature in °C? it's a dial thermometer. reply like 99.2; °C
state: 50; °C
